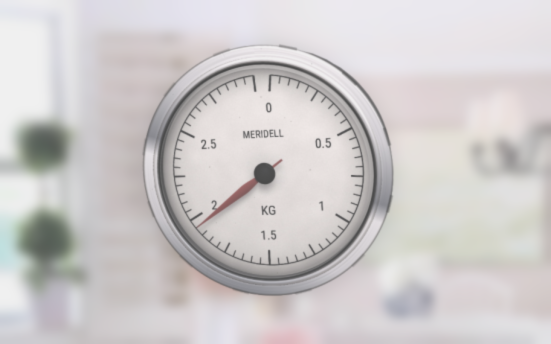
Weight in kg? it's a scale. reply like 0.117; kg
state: 1.95; kg
